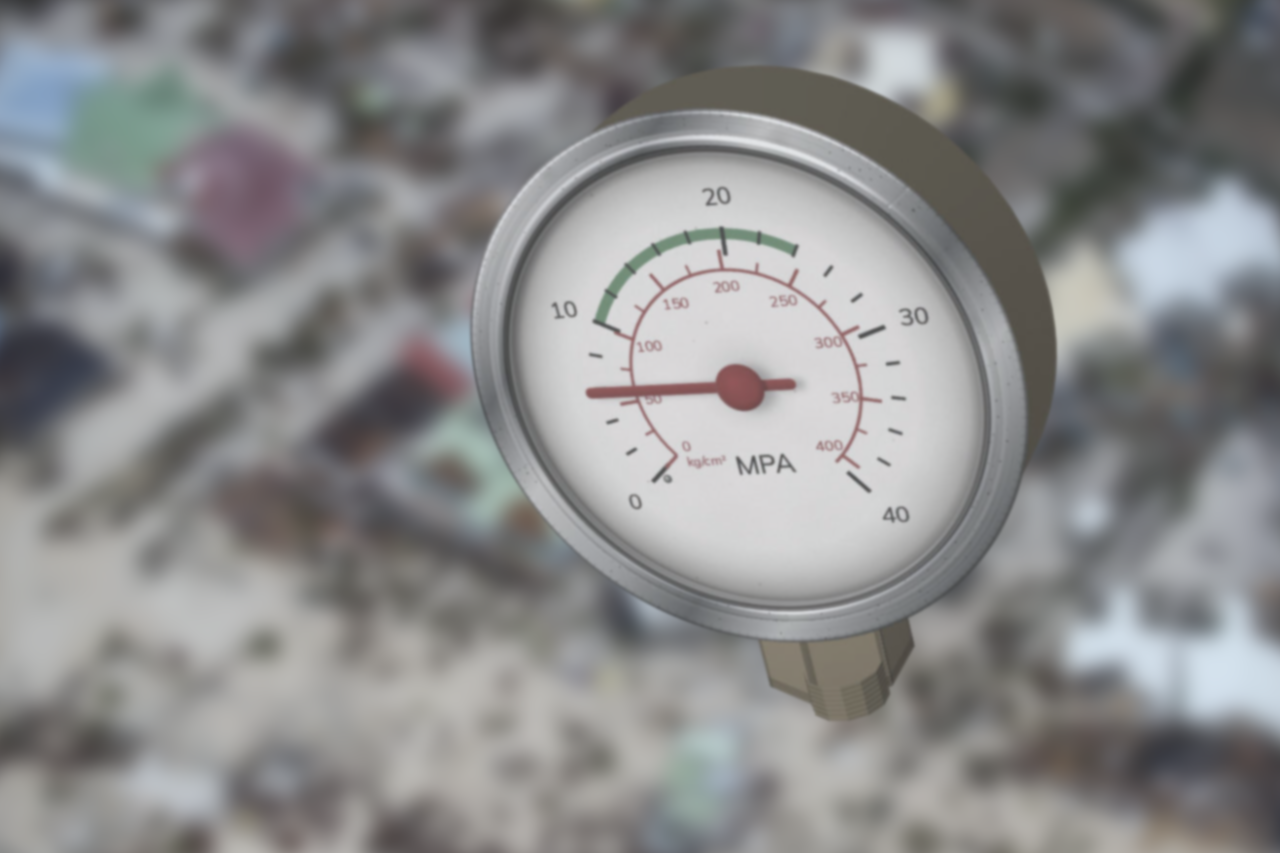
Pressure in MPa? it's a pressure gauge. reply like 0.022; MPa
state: 6; MPa
